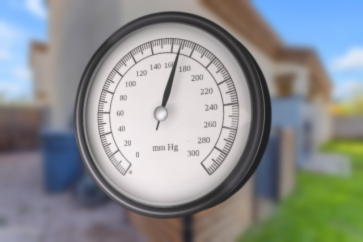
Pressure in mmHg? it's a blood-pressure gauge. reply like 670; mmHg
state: 170; mmHg
